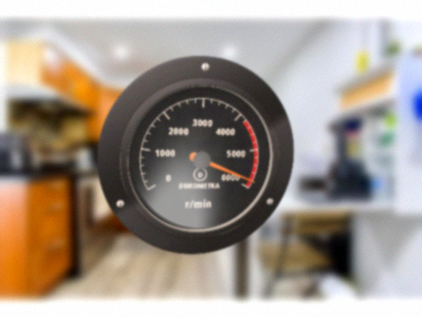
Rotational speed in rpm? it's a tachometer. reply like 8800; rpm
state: 5800; rpm
